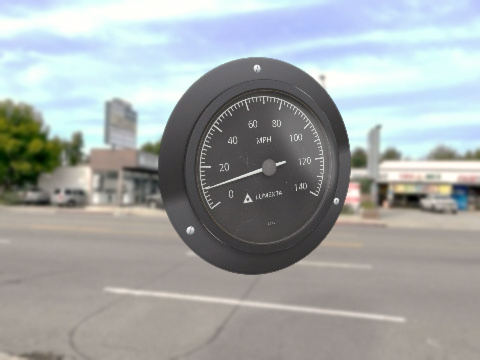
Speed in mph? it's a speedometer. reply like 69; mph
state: 10; mph
